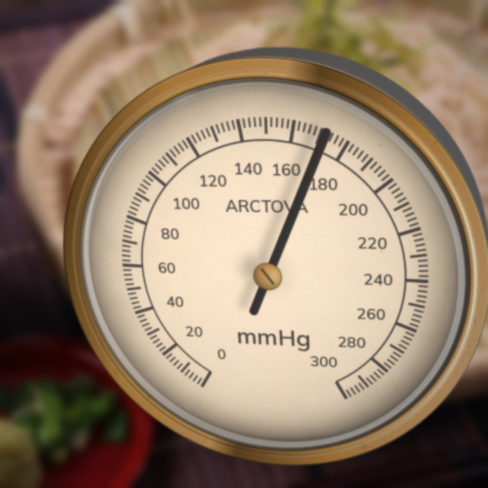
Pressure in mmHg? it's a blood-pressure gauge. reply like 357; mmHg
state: 172; mmHg
